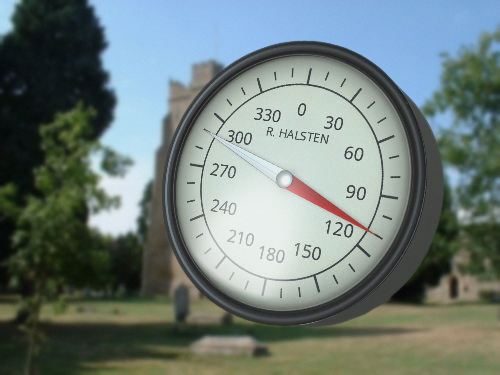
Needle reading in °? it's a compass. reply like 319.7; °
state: 110; °
